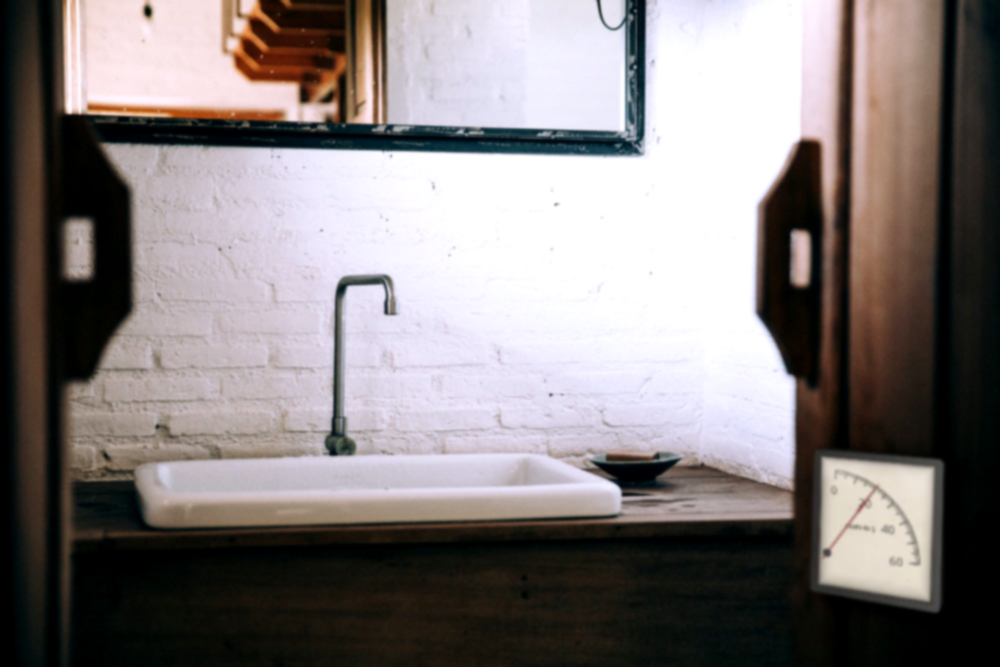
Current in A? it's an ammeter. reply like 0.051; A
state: 20; A
